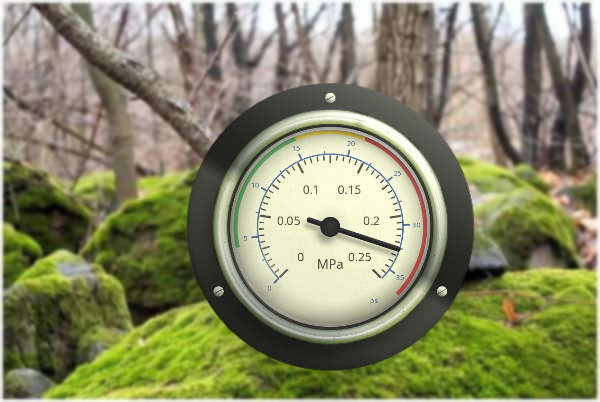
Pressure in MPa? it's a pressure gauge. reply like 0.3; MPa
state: 0.225; MPa
